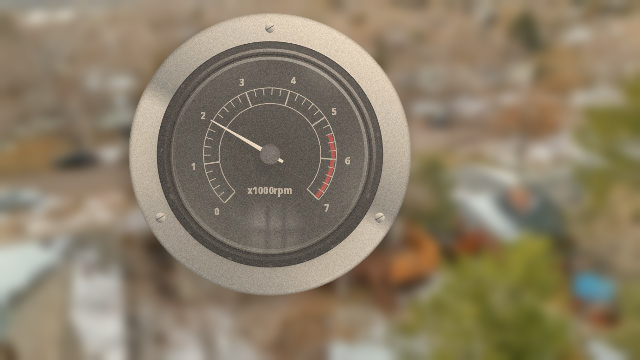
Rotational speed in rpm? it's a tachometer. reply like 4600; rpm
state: 2000; rpm
